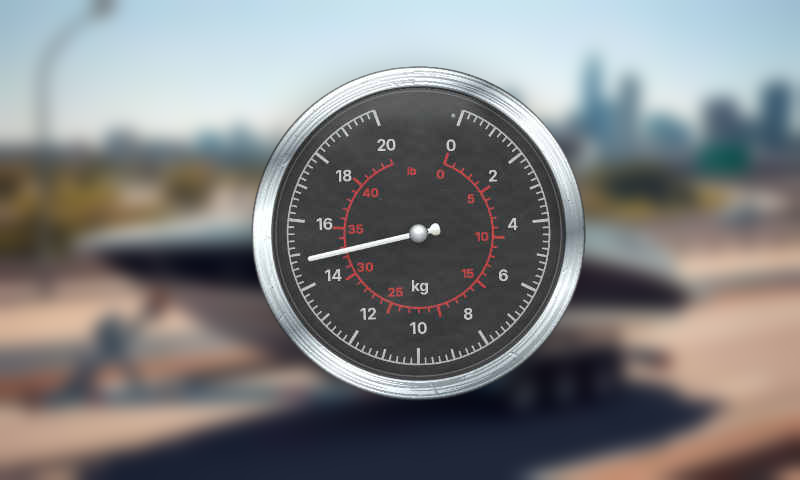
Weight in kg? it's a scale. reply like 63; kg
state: 14.8; kg
